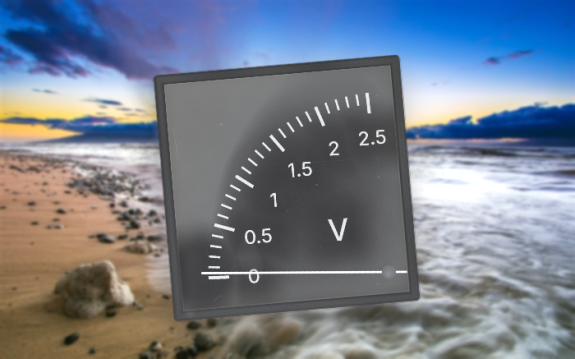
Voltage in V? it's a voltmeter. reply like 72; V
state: 0.05; V
